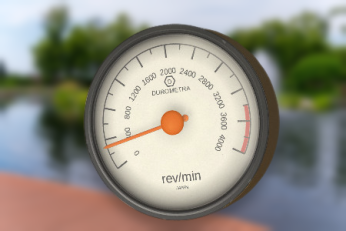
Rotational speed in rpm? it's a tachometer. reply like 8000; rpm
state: 300; rpm
